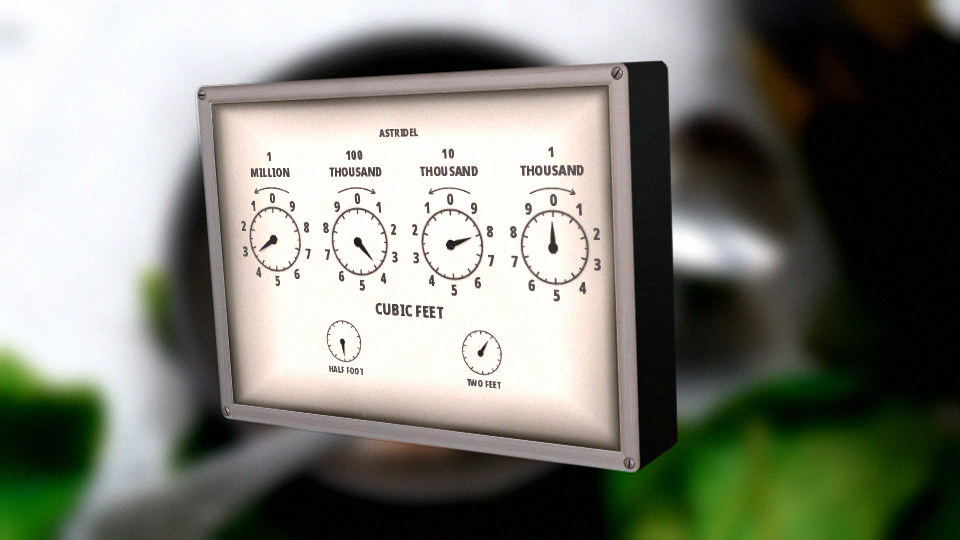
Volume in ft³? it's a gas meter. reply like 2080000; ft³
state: 338000; ft³
